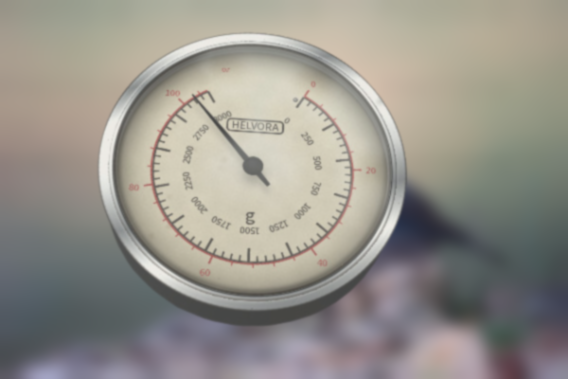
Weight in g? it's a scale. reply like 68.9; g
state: 2900; g
